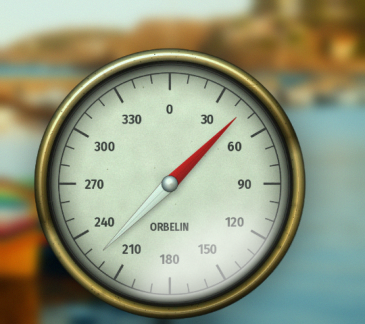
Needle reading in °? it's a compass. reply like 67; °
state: 45; °
